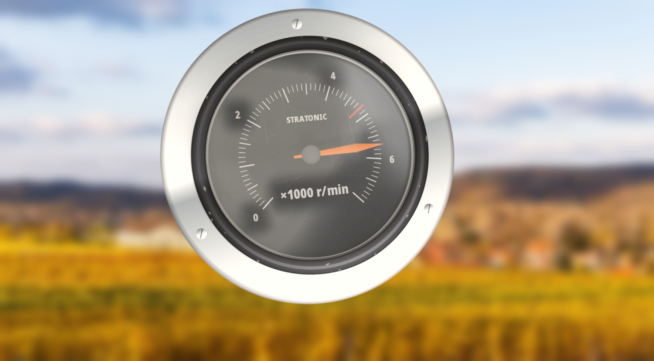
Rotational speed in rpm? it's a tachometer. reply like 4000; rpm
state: 5700; rpm
